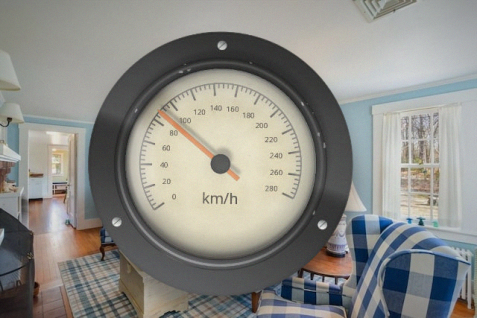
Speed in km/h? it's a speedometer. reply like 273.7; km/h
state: 88; km/h
